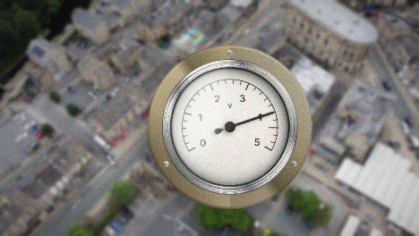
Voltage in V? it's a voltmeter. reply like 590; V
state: 4; V
